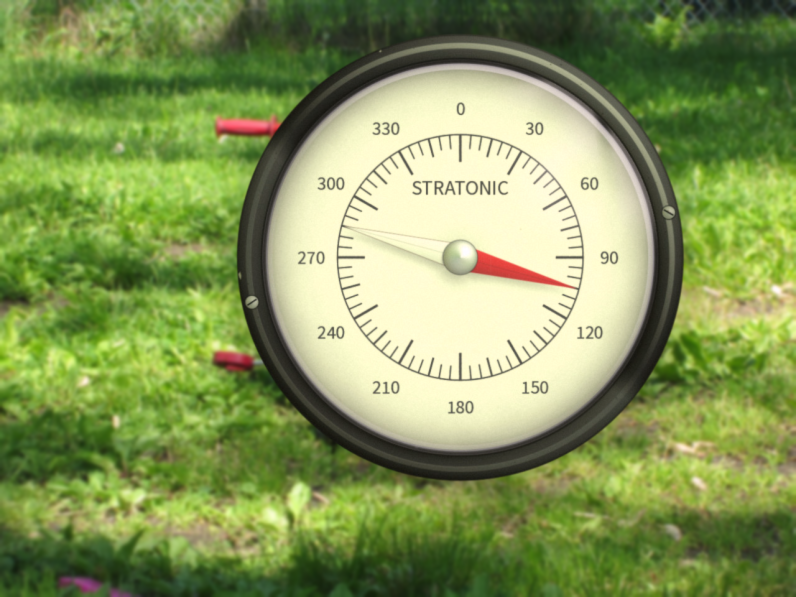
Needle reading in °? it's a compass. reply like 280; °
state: 105; °
